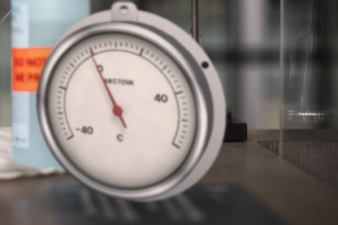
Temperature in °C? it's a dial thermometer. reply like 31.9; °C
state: 0; °C
